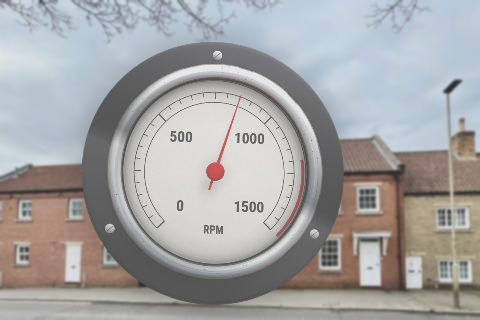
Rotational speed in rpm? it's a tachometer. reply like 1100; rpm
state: 850; rpm
